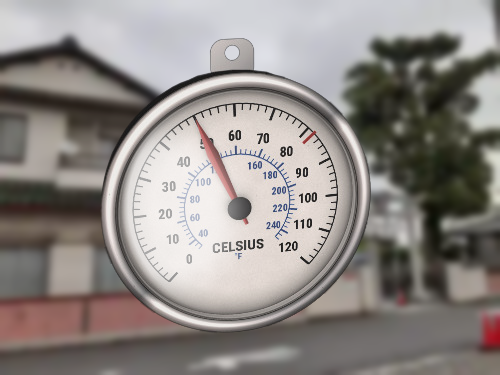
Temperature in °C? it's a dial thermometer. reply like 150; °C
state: 50; °C
